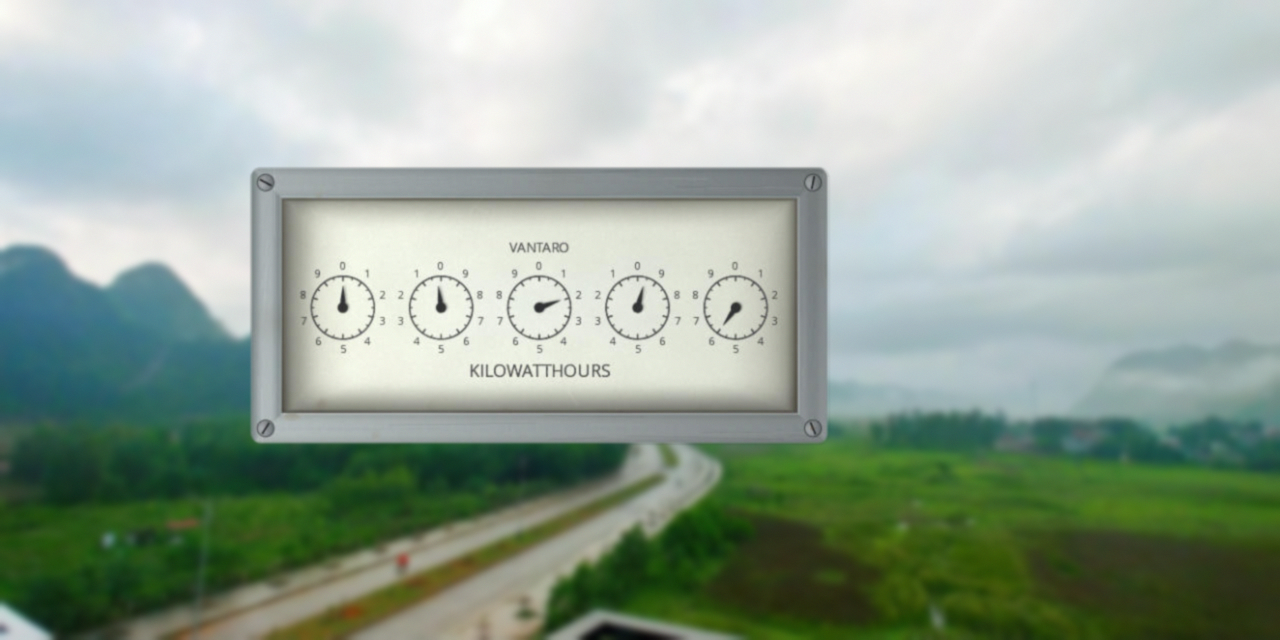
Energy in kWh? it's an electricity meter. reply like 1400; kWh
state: 196; kWh
